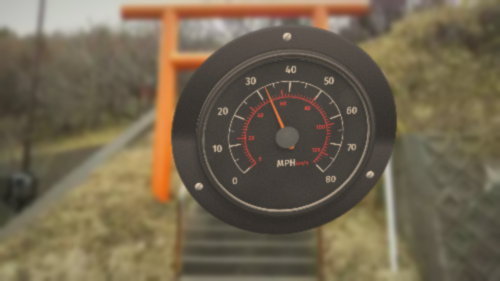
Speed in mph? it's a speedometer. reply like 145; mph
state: 32.5; mph
